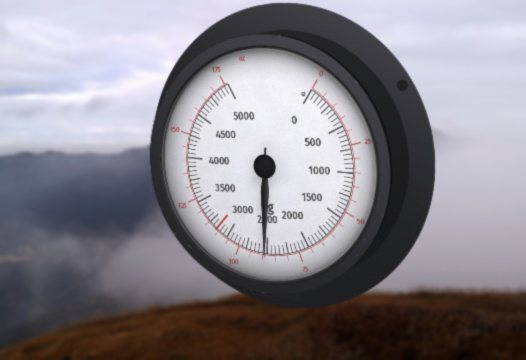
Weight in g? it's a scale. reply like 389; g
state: 2500; g
